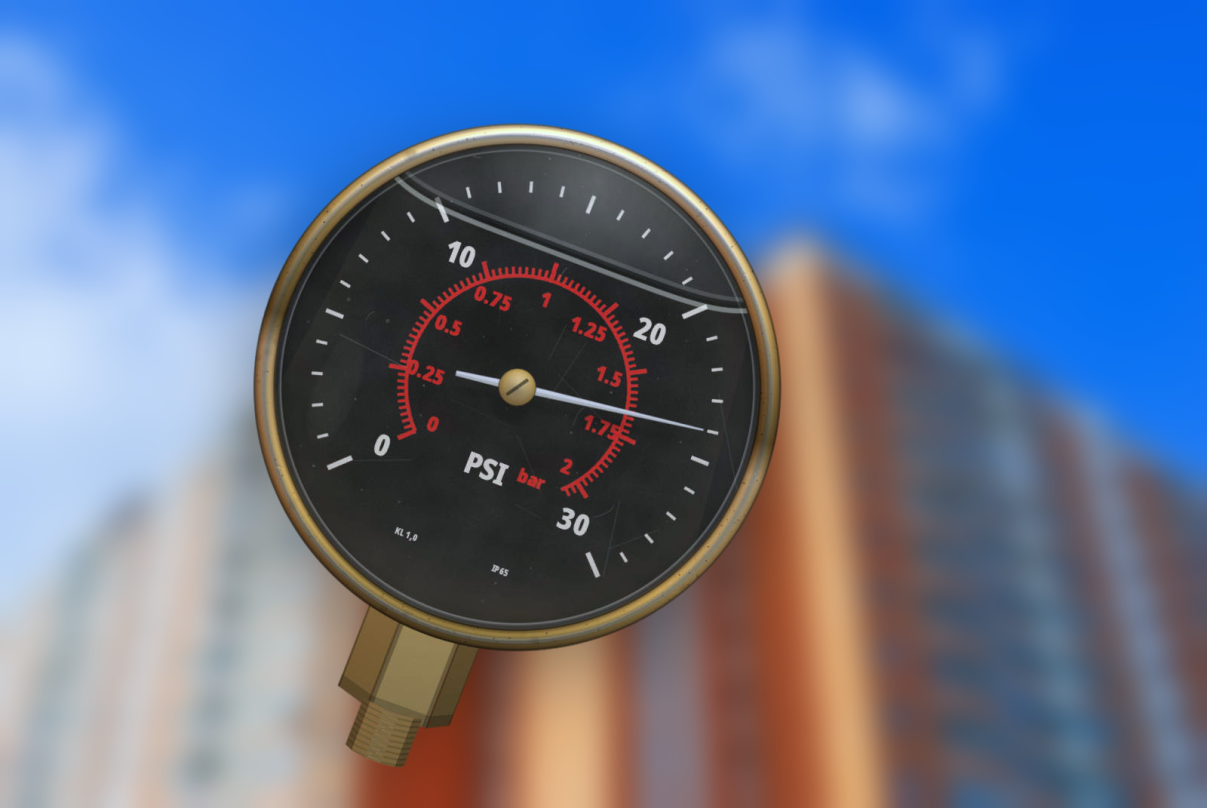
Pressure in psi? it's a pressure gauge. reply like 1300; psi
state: 24; psi
